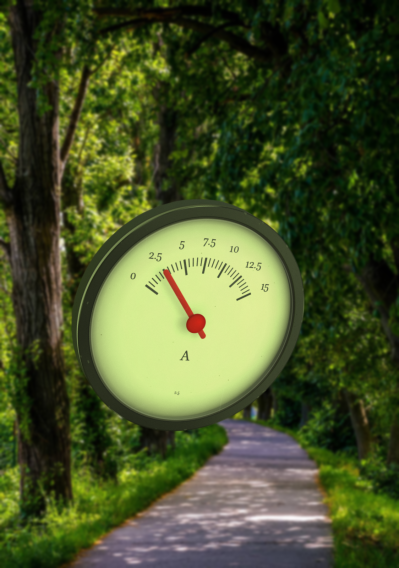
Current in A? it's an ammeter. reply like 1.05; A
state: 2.5; A
